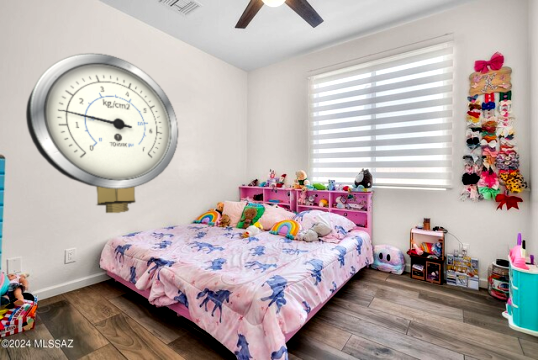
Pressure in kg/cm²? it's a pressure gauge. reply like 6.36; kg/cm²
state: 1.4; kg/cm²
